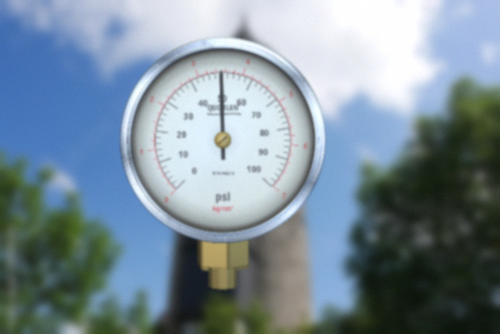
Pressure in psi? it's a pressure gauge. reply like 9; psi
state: 50; psi
